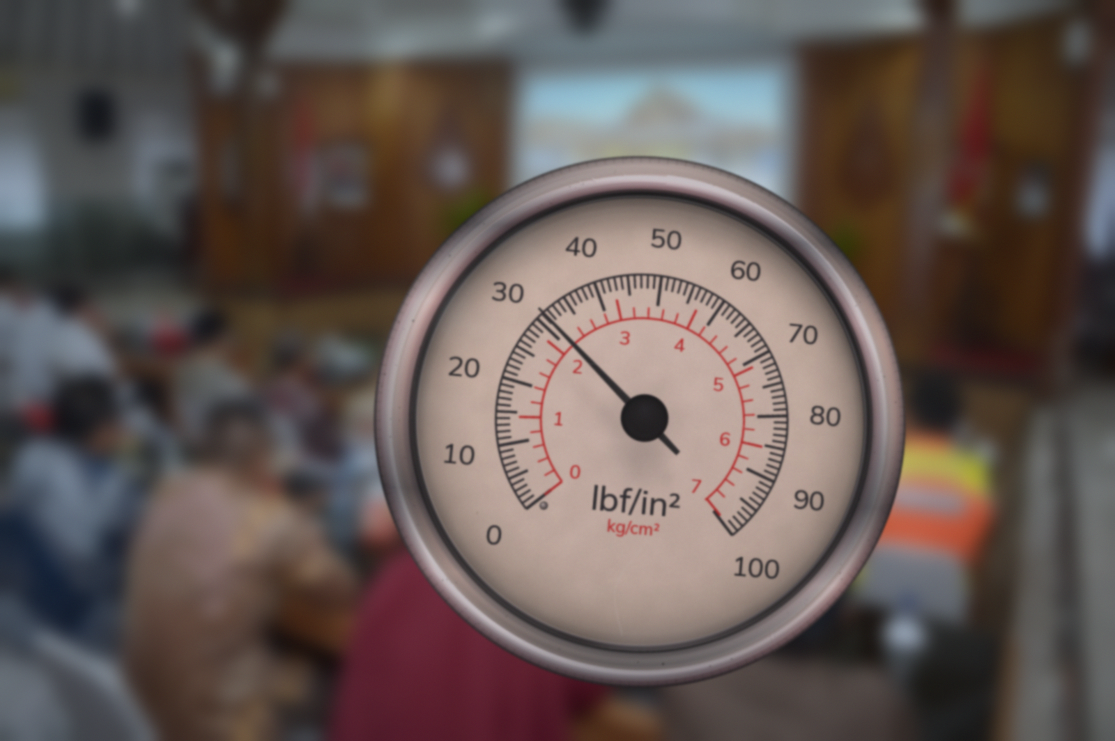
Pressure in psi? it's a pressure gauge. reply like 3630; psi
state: 31; psi
